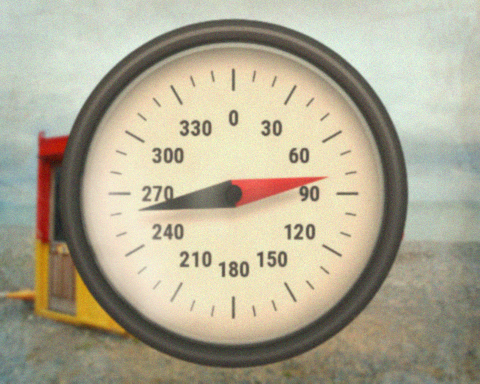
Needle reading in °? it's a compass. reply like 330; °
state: 80; °
